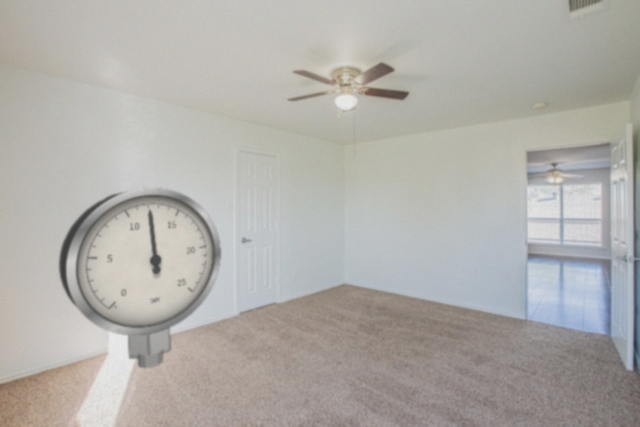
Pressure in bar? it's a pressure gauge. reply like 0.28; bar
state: 12; bar
